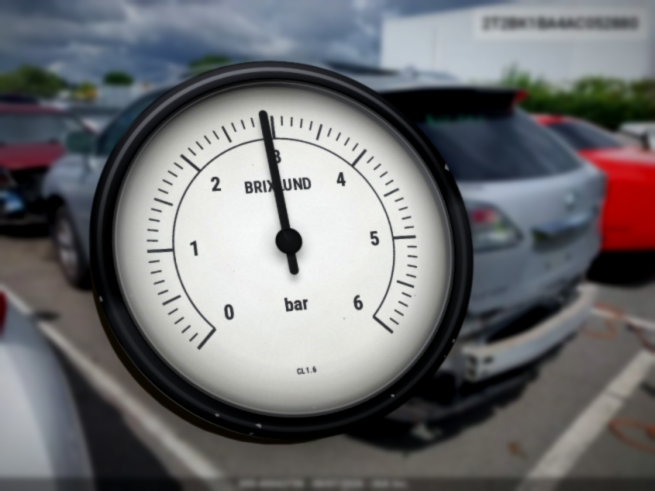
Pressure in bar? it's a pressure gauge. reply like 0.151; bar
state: 2.9; bar
